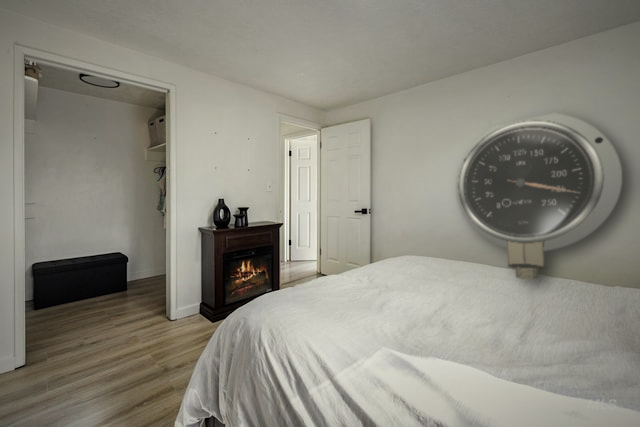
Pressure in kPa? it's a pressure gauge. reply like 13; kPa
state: 225; kPa
